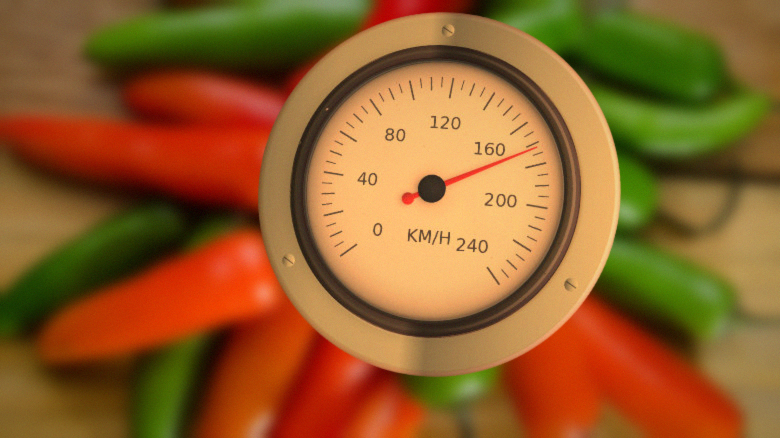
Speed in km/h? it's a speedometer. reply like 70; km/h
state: 172.5; km/h
